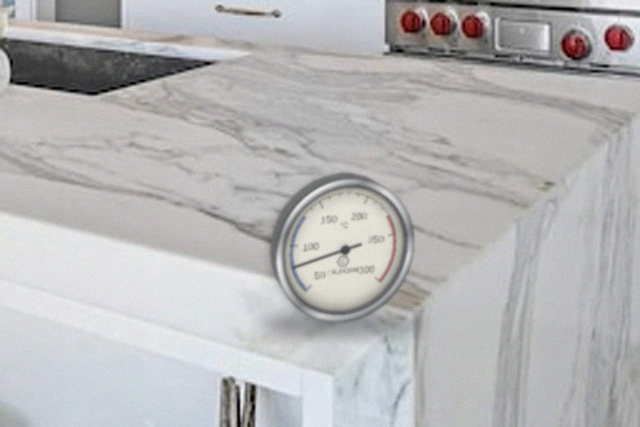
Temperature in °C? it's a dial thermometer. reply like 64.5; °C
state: 80; °C
